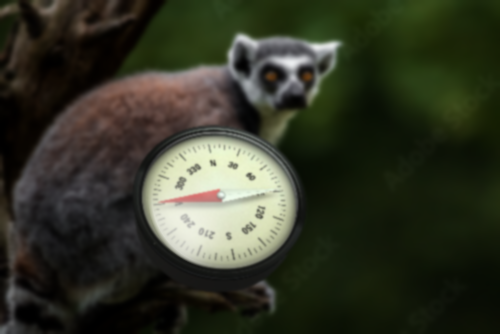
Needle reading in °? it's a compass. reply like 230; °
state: 270; °
